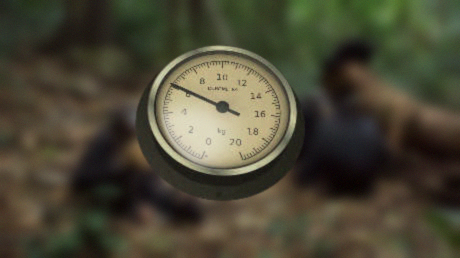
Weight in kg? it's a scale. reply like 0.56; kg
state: 6; kg
